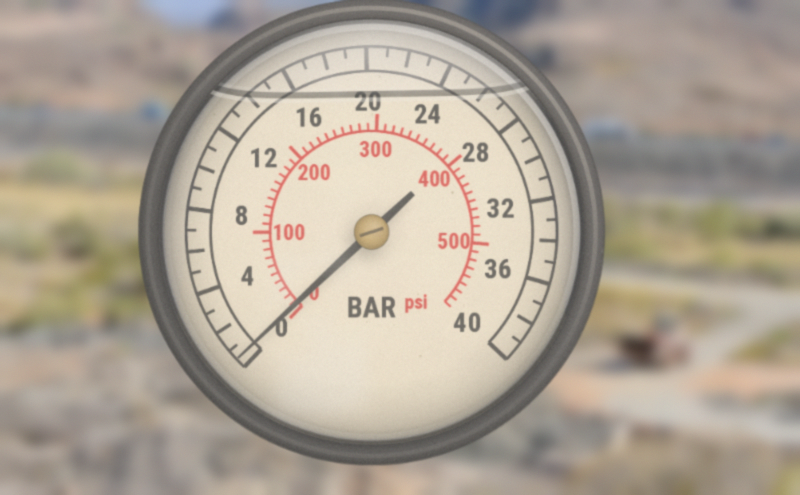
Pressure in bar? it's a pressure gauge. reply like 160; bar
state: 0.5; bar
